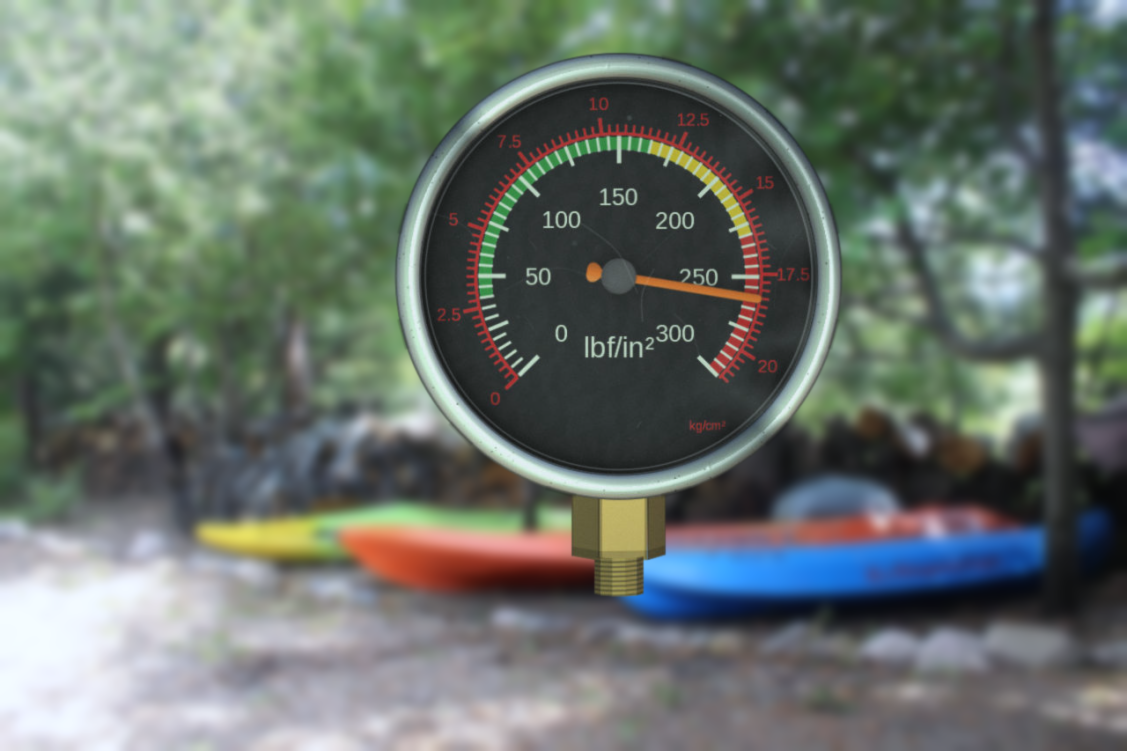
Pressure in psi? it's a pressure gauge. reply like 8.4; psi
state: 260; psi
